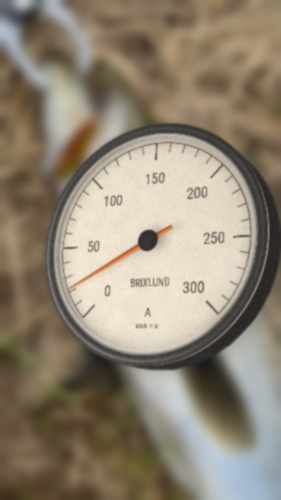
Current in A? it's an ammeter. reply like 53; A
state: 20; A
